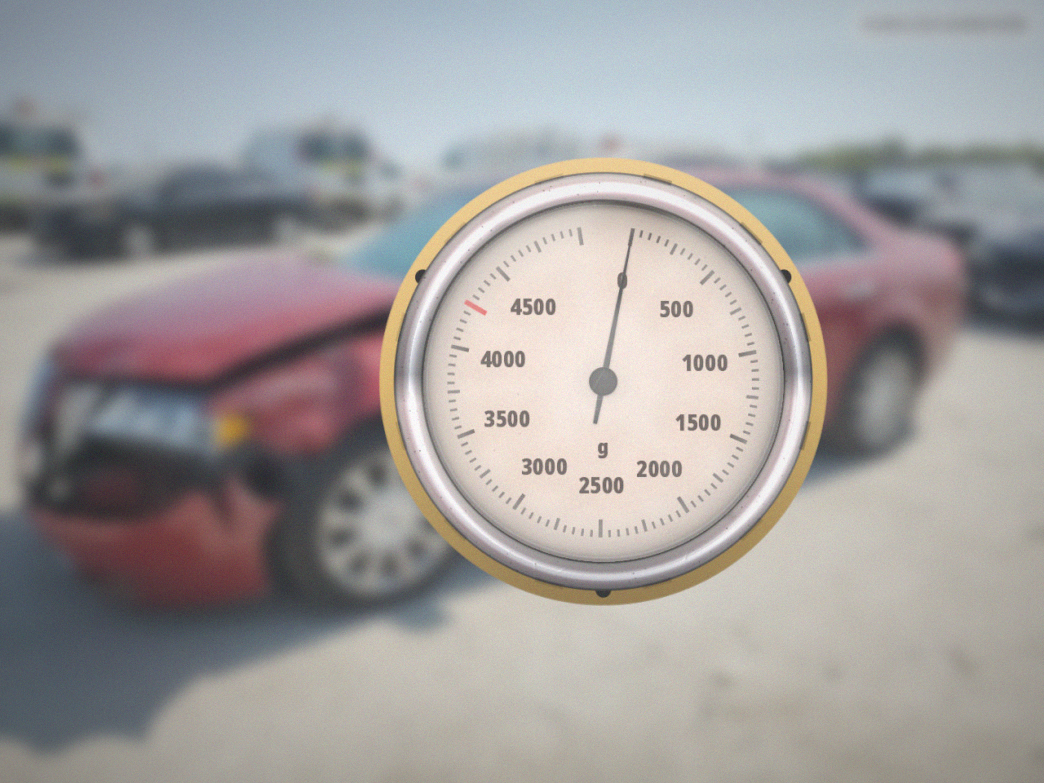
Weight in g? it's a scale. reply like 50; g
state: 0; g
